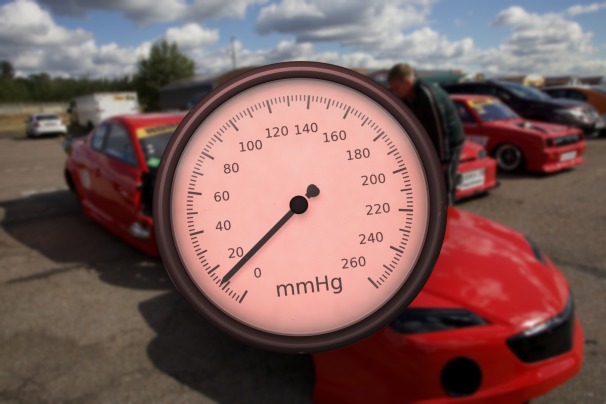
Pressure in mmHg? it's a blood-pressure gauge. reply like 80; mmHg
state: 12; mmHg
